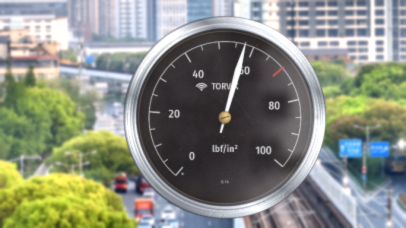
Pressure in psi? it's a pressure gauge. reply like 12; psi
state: 57.5; psi
